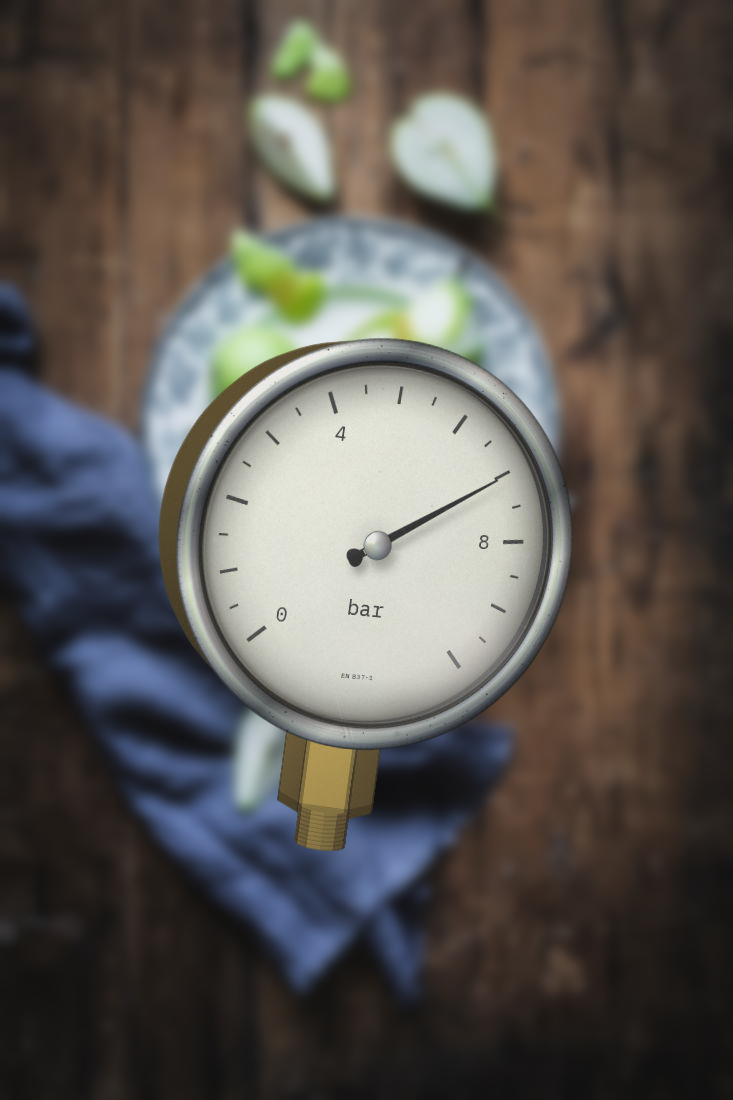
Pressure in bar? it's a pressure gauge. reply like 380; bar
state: 7; bar
